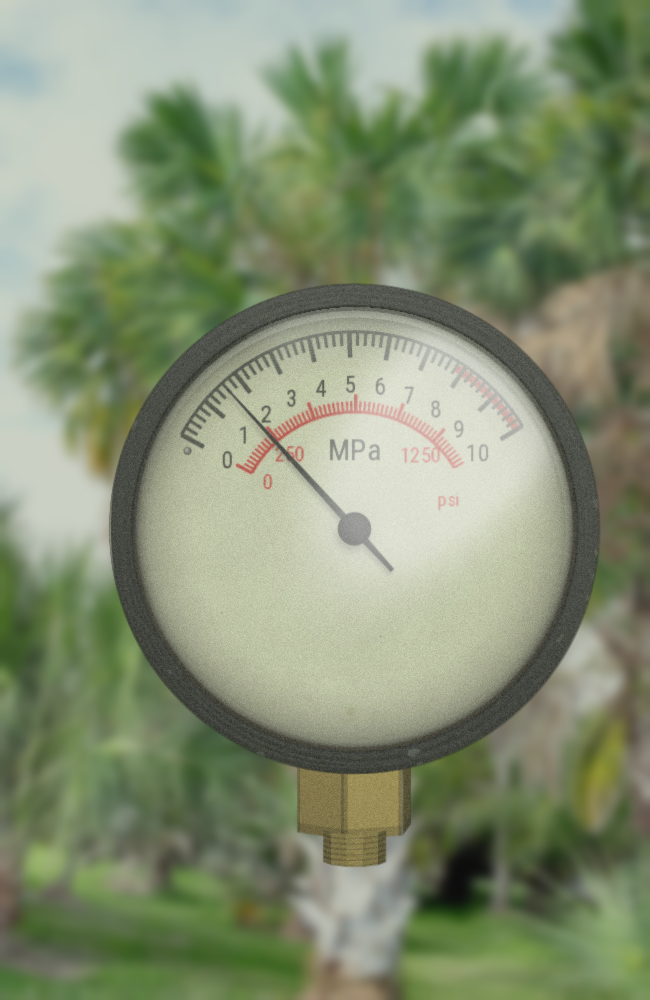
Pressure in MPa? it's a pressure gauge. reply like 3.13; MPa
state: 1.6; MPa
